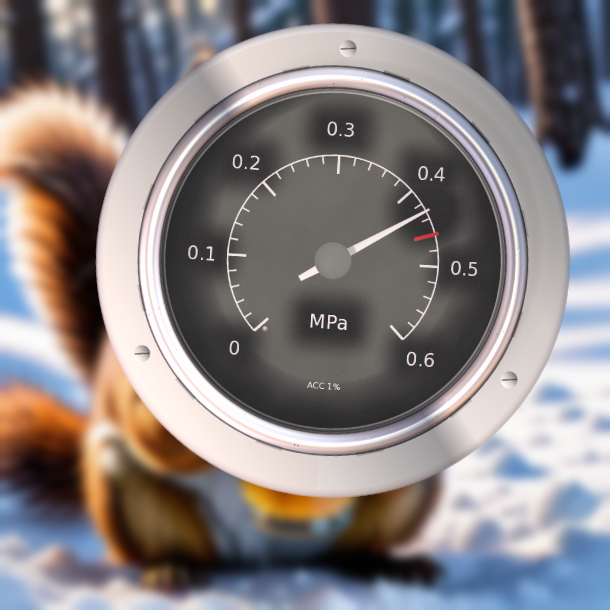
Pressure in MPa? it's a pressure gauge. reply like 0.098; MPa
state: 0.43; MPa
